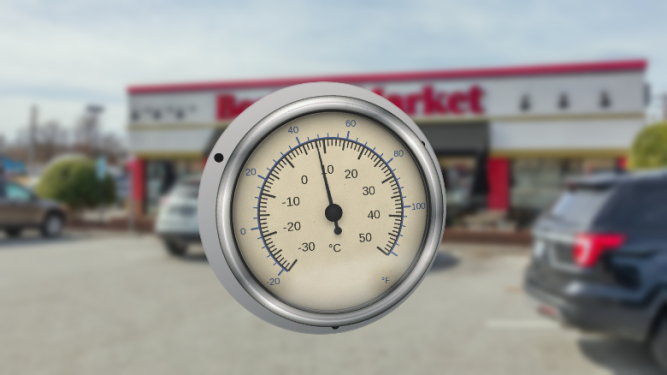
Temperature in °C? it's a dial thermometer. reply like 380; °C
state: 8; °C
